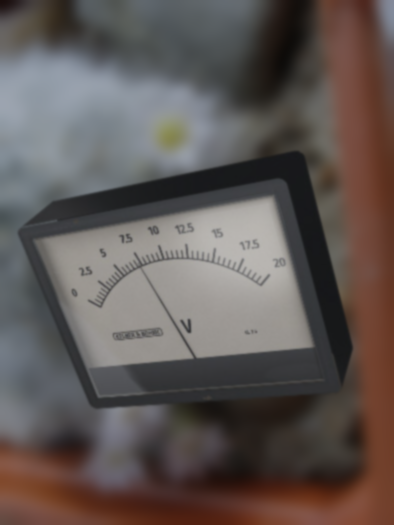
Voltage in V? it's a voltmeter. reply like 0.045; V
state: 7.5; V
